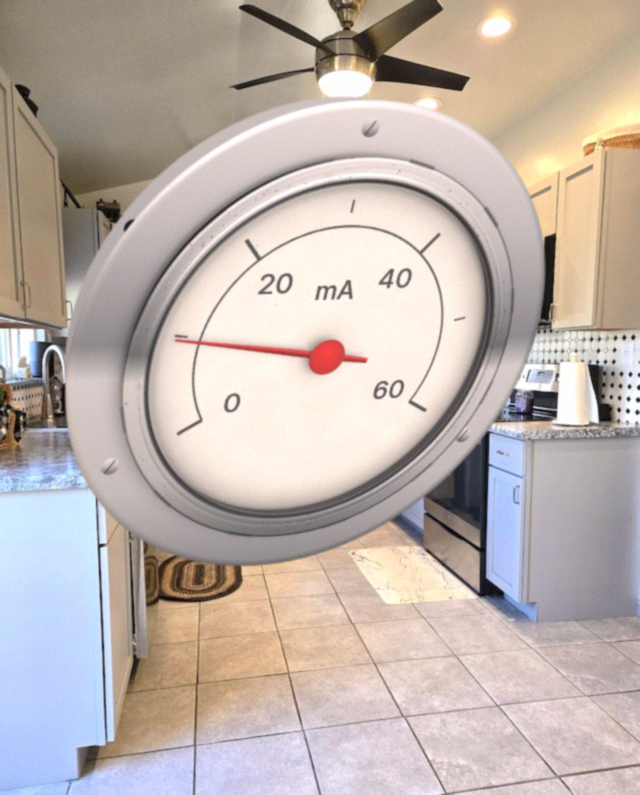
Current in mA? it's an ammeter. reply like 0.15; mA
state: 10; mA
